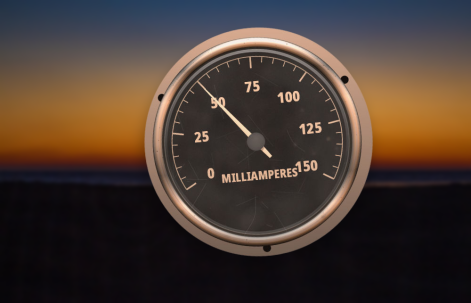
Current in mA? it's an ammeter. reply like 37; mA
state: 50; mA
